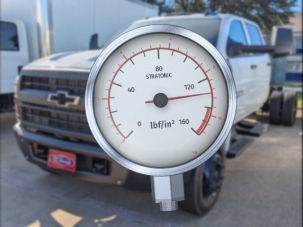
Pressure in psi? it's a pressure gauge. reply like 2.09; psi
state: 130; psi
